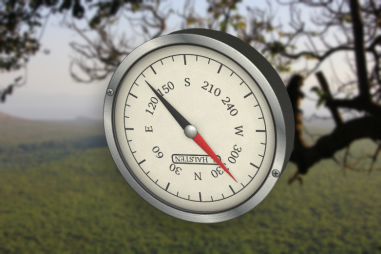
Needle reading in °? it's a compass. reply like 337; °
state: 320; °
